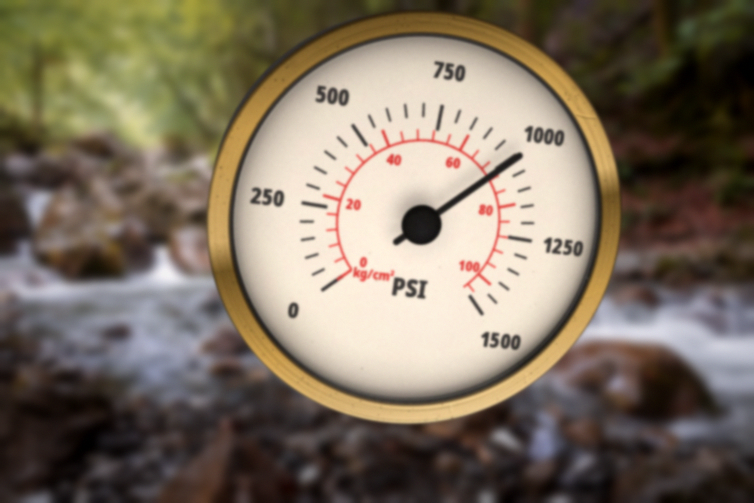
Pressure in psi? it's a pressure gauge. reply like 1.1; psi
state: 1000; psi
